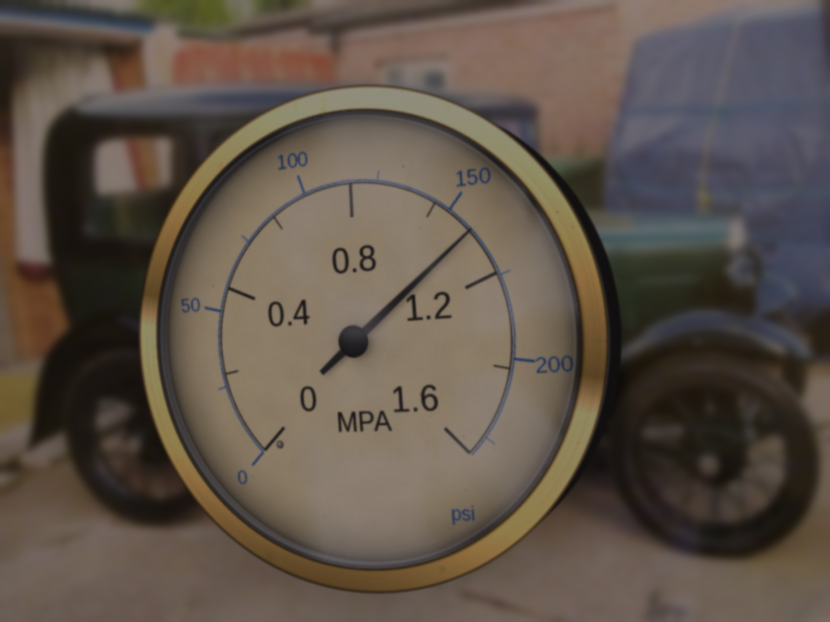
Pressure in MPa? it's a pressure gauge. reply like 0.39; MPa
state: 1.1; MPa
